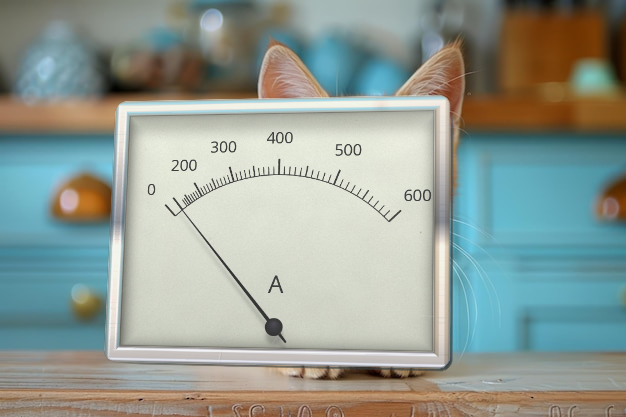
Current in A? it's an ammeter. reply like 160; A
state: 100; A
